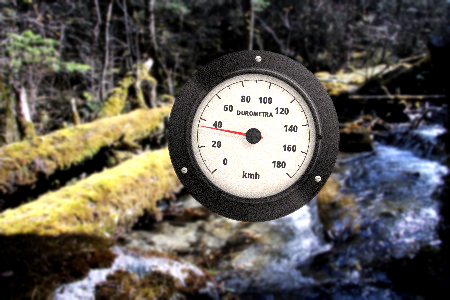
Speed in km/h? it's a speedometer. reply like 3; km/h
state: 35; km/h
